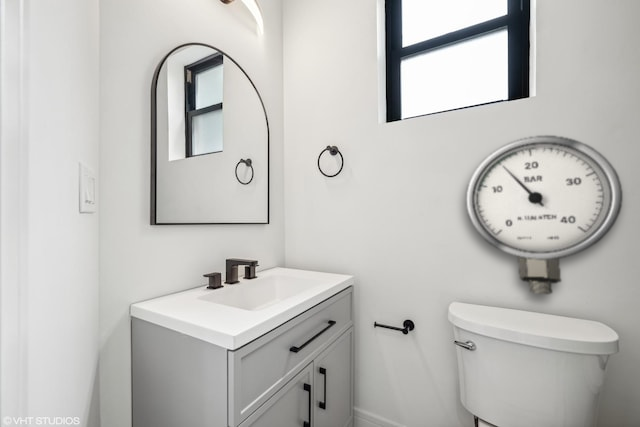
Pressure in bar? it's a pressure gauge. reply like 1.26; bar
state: 15; bar
